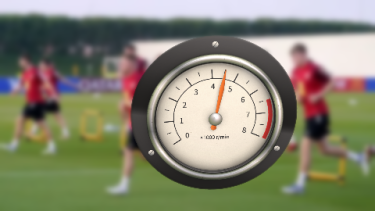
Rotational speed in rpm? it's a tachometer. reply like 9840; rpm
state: 4500; rpm
